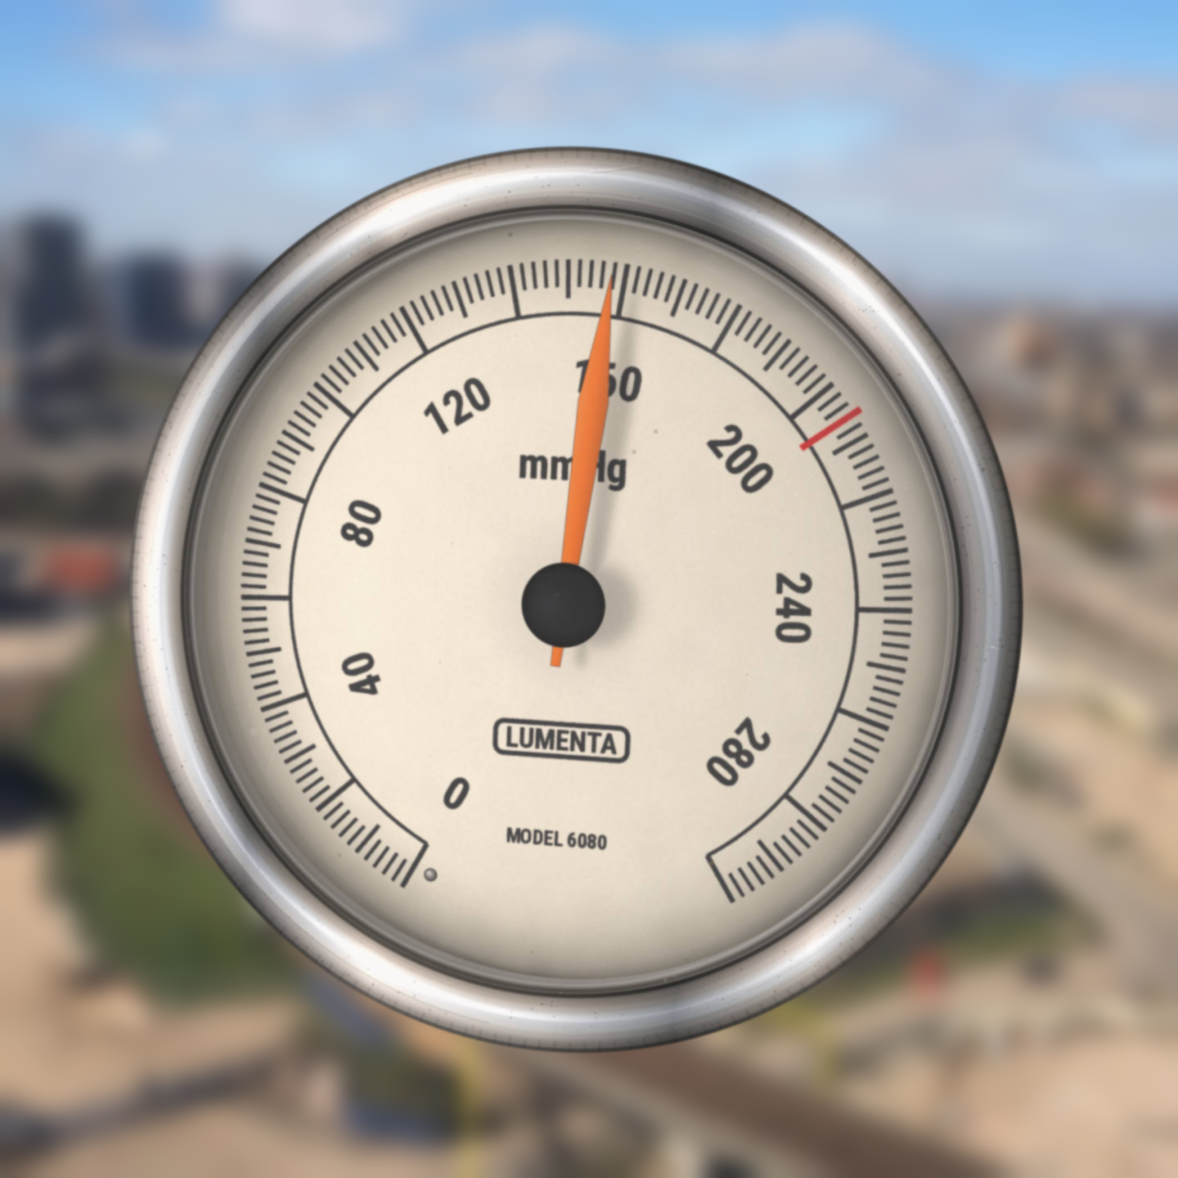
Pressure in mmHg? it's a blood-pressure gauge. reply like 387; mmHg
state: 158; mmHg
